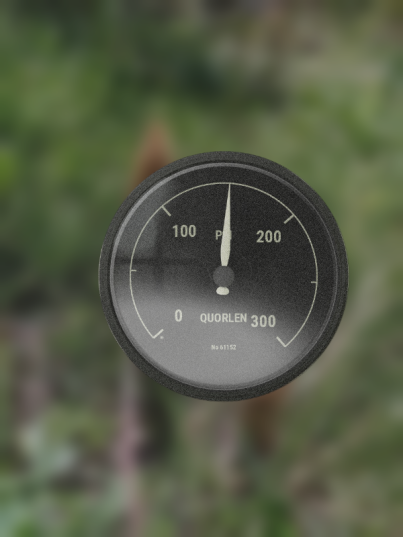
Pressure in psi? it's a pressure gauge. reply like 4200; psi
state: 150; psi
